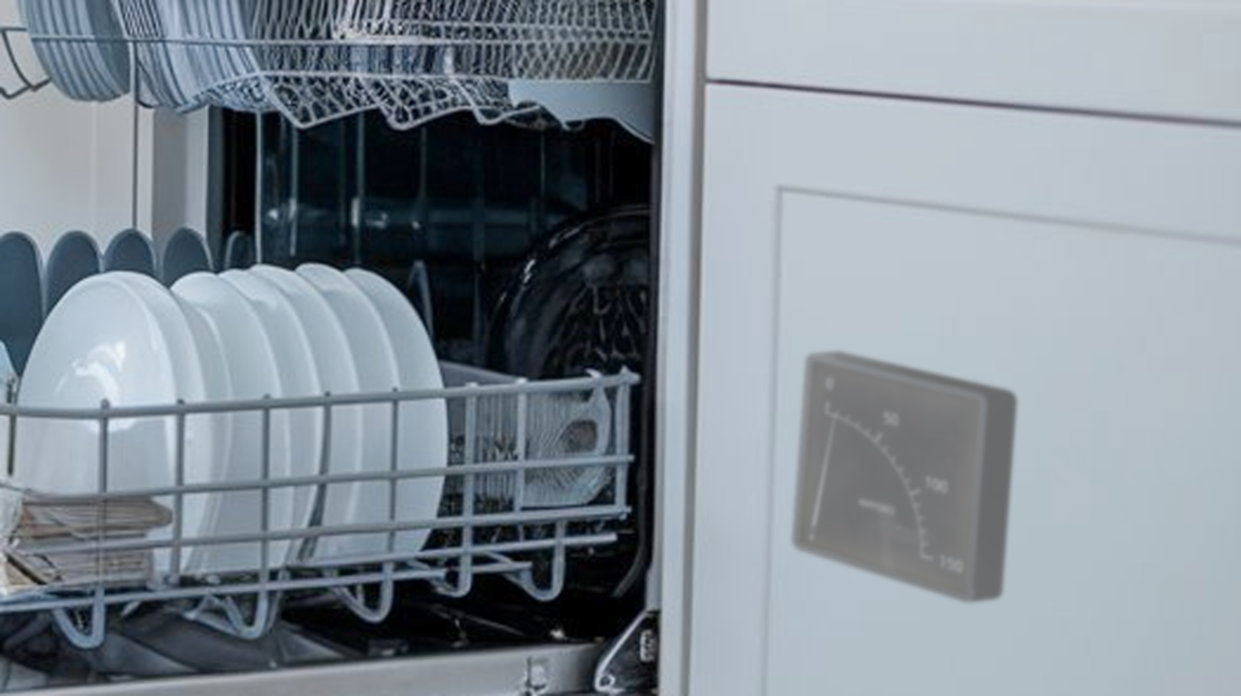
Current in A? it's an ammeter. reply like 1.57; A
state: 10; A
